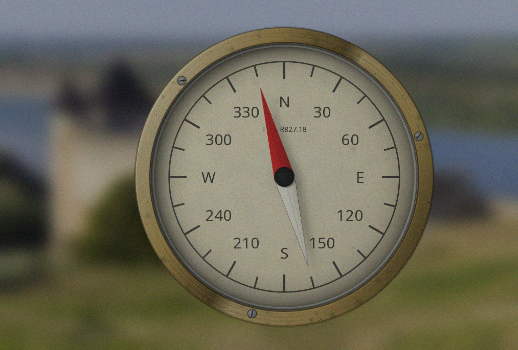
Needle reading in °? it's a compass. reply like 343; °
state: 345; °
